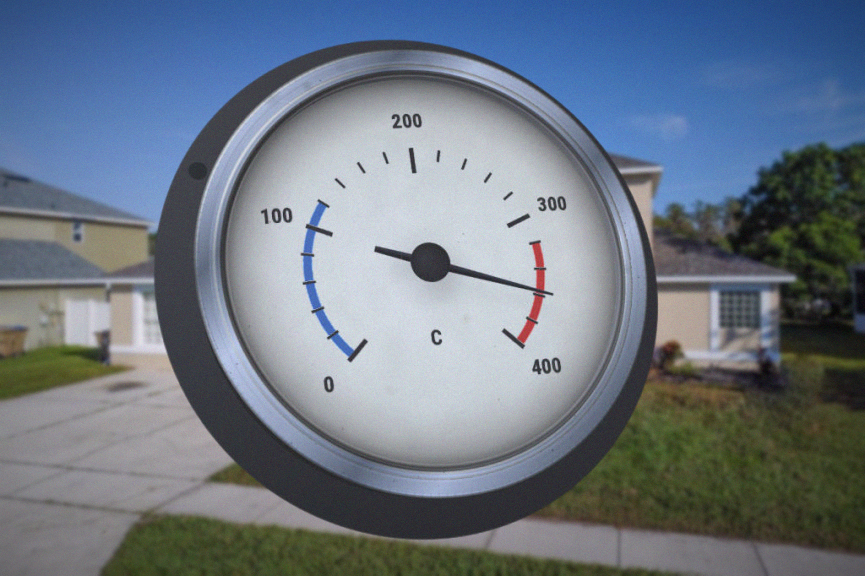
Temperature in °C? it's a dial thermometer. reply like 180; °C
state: 360; °C
